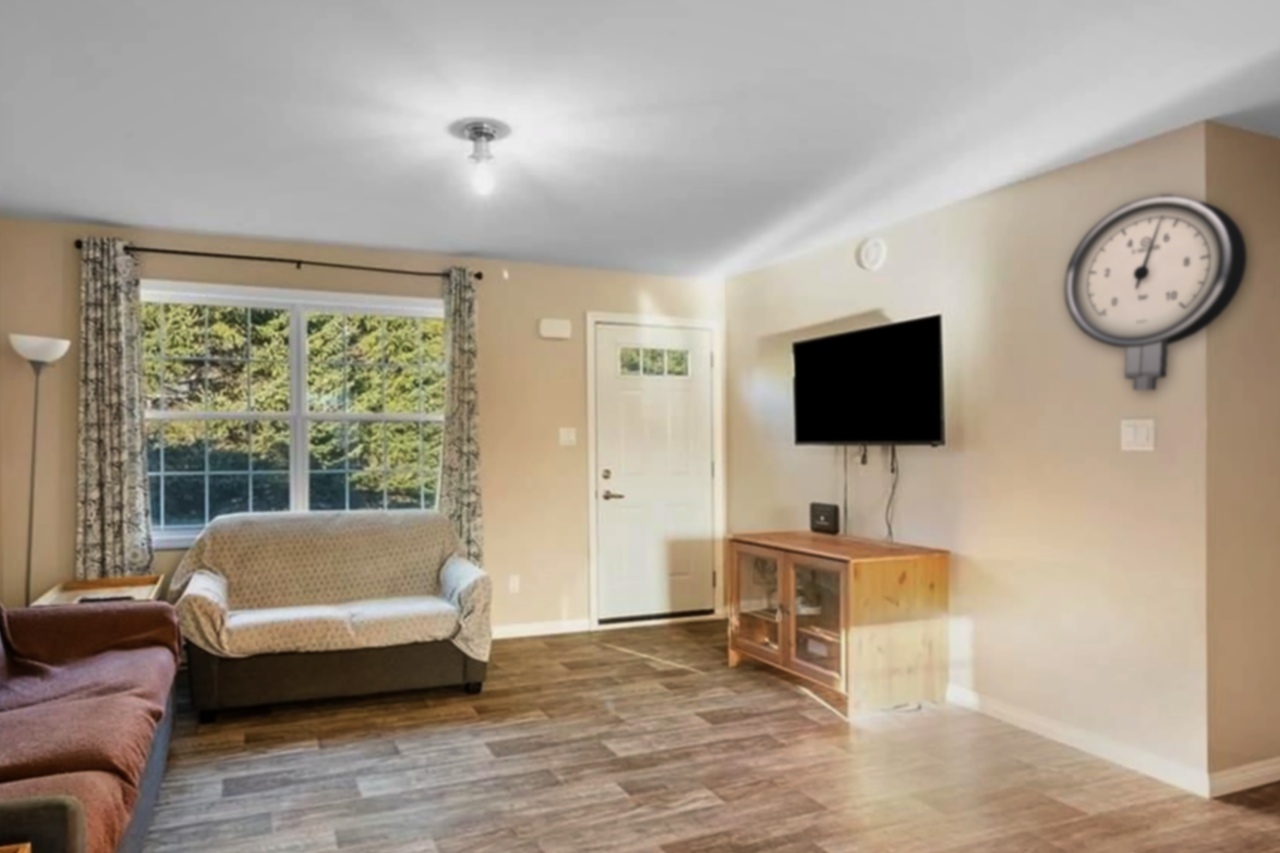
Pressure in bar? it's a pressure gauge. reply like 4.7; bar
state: 5.5; bar
